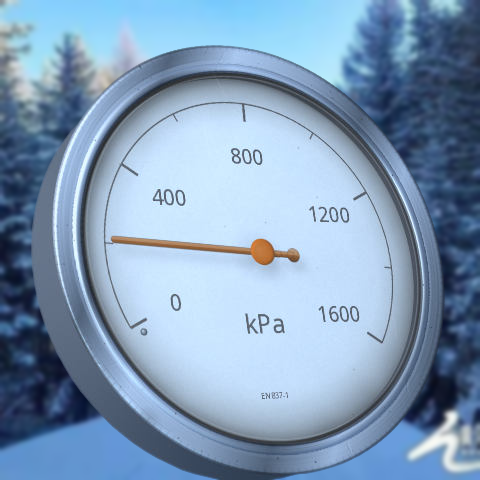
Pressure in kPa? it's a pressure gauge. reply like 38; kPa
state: 200; kPa
